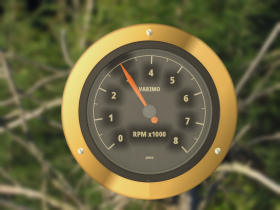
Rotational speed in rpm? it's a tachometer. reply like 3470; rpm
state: 3000; rpm
